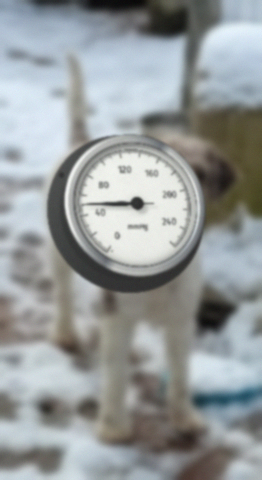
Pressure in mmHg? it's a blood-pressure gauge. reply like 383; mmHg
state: 50; mmHg
